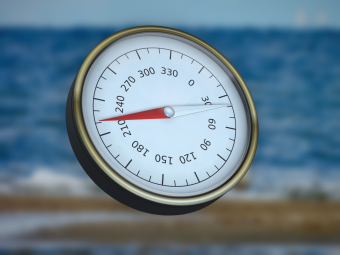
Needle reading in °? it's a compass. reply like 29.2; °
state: 220; °
